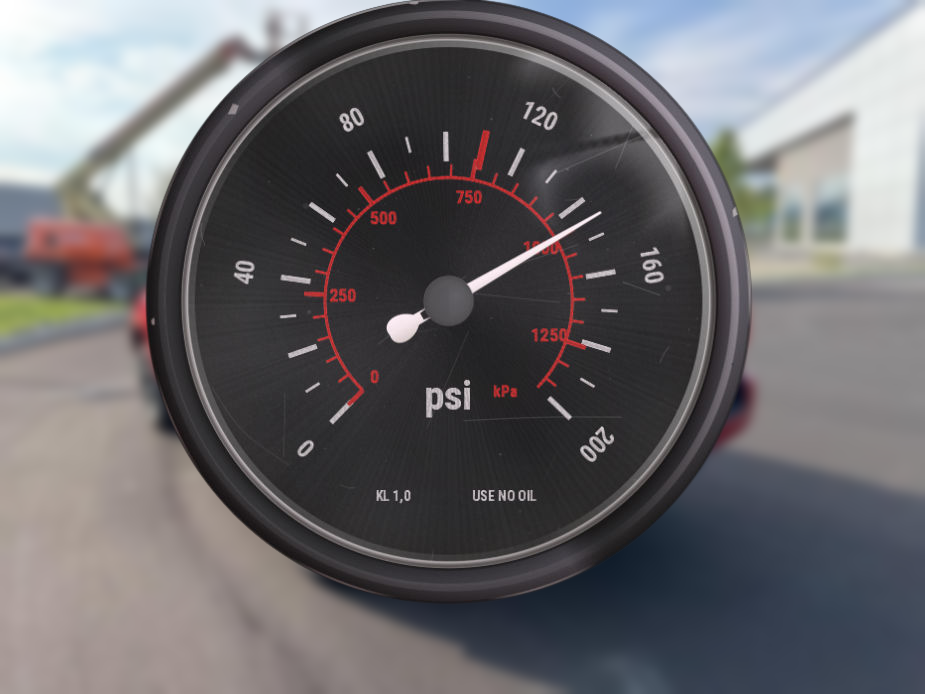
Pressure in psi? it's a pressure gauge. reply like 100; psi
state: 145; psi
